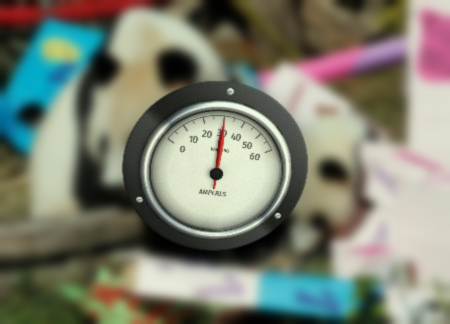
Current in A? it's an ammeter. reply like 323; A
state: 30; A
